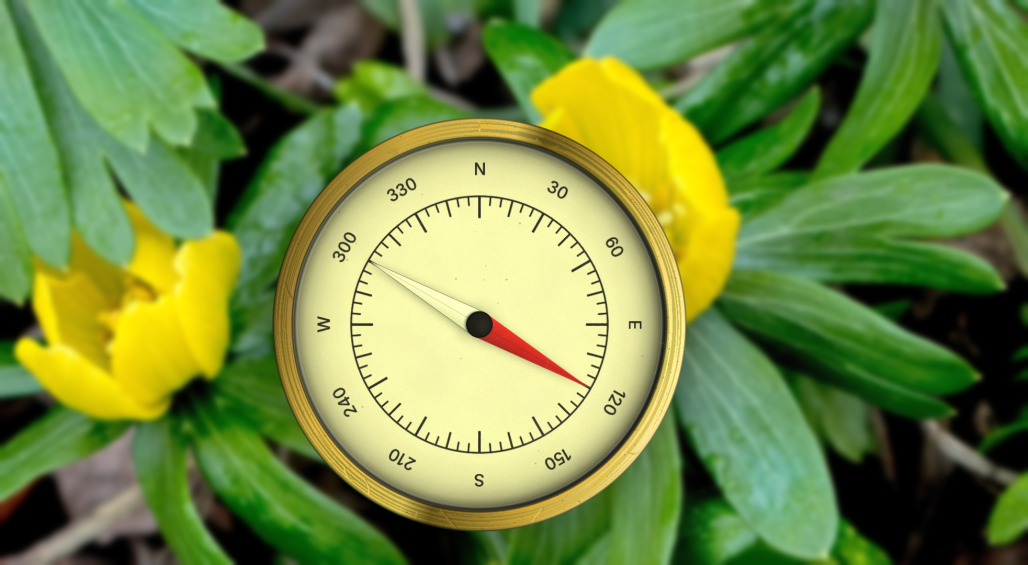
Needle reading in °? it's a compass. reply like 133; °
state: 120; °
